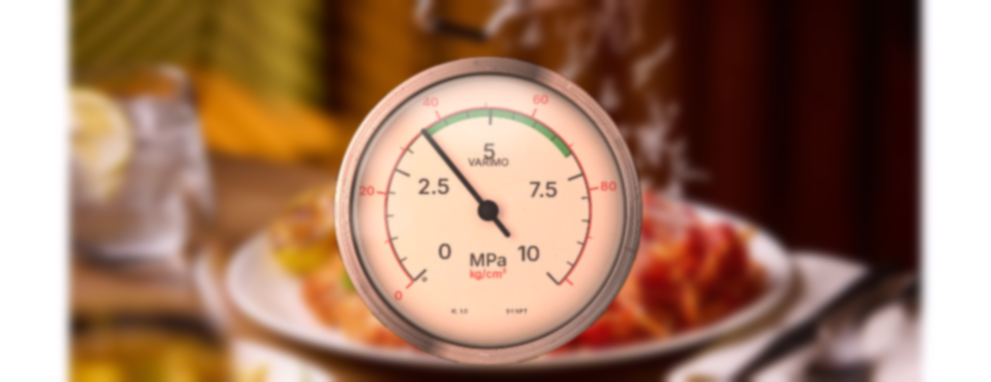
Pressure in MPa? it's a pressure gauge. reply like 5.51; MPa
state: 3.5; MPa
